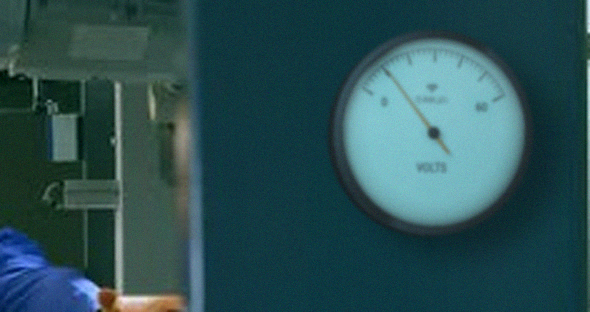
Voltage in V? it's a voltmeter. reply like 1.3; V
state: 10; V
